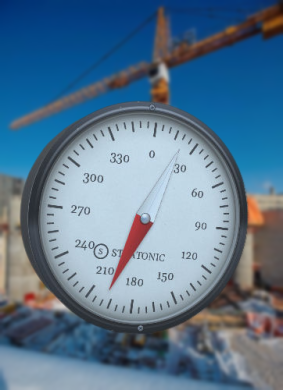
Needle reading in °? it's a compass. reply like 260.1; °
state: 200; °
